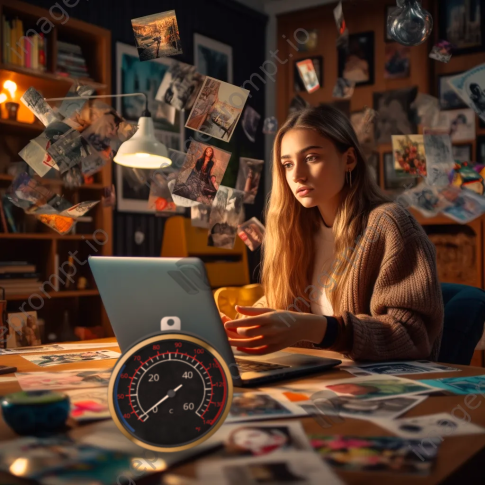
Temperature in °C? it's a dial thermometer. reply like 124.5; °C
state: 2; °C
